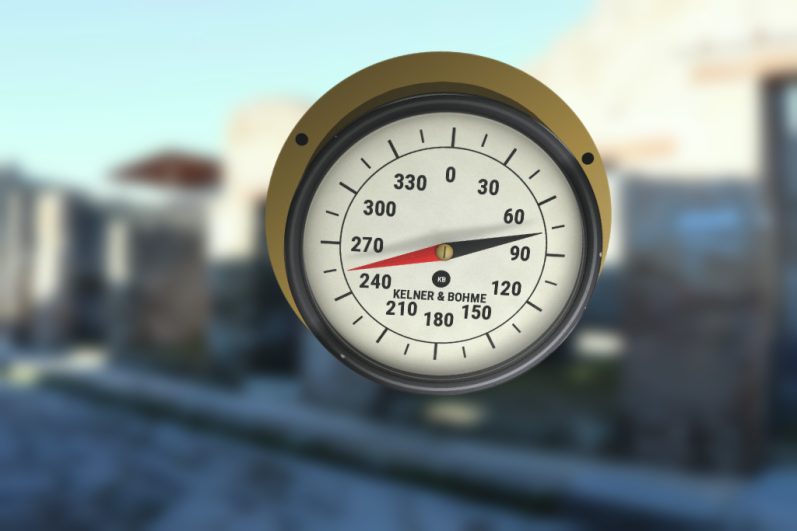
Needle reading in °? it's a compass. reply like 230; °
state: 255; °
